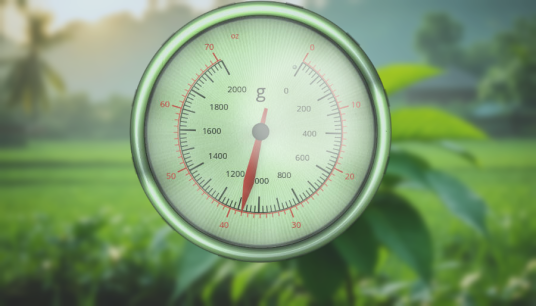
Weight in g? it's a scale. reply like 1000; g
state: 1080; g
